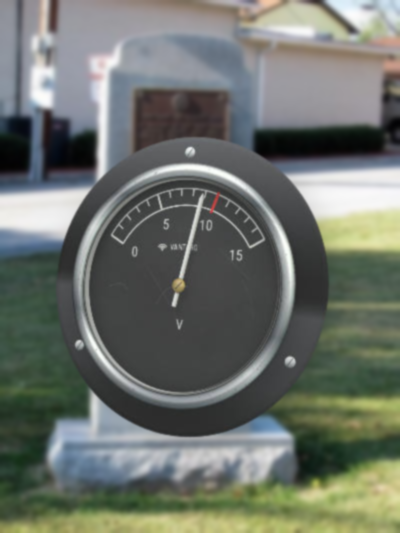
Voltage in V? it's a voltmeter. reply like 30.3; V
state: 9; V
